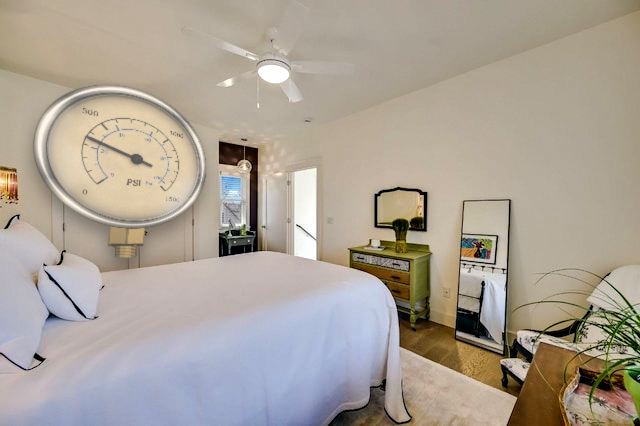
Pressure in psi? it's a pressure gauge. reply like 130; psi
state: 350; psi
